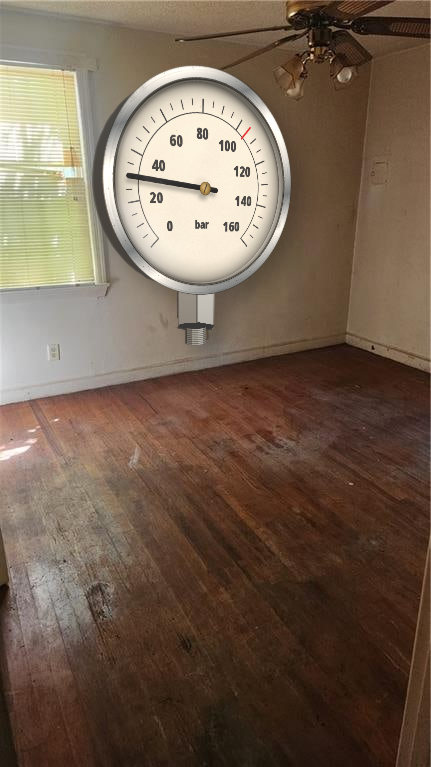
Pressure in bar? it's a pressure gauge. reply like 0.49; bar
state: 30; bar
